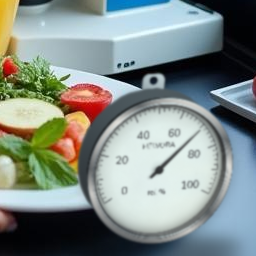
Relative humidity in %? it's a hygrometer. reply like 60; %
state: 70; %
